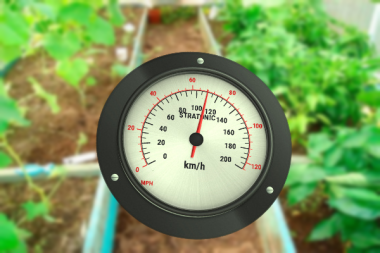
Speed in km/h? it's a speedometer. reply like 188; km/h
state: 110; km/h
